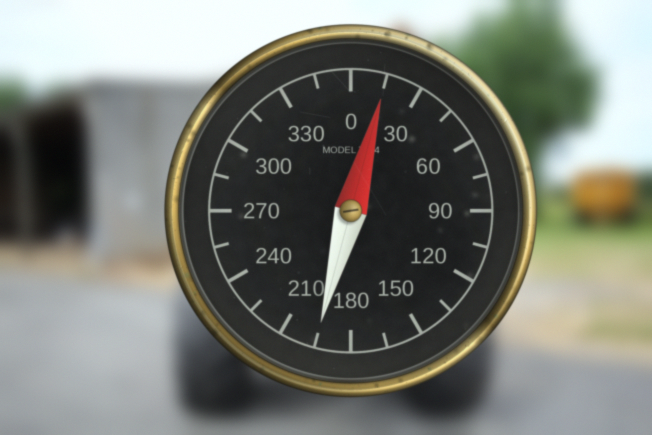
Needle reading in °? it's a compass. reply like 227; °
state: 15; °
